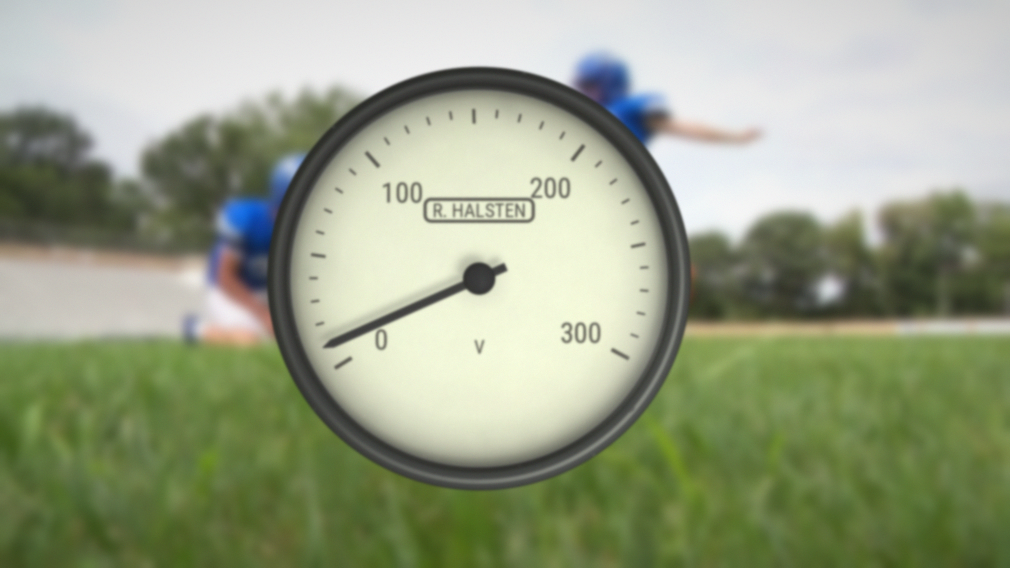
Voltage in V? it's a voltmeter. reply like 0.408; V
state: 10; V
